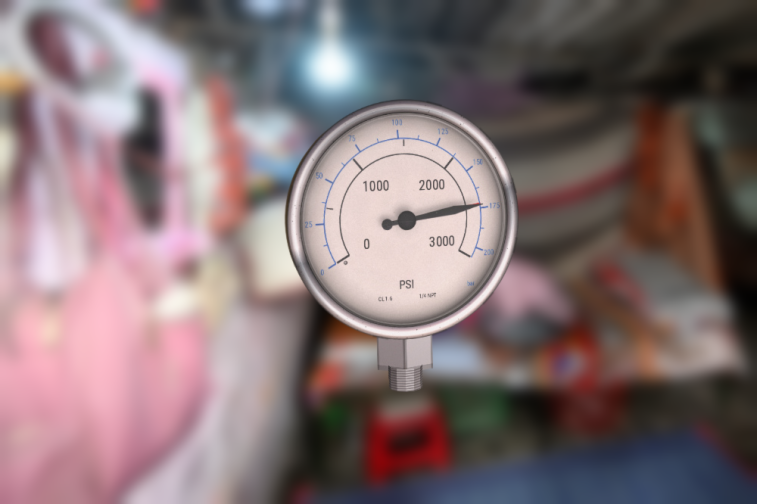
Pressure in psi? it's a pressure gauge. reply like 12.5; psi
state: 2500; psi
